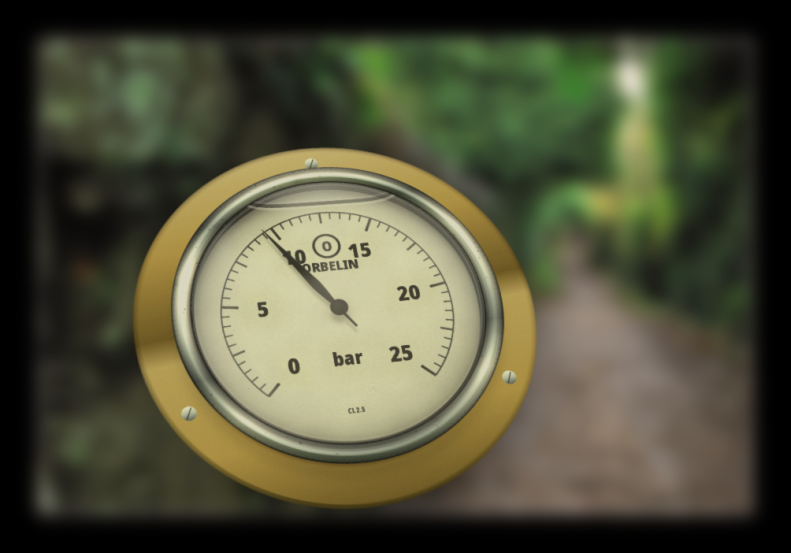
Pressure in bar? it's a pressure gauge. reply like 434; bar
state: 9.5; bar
